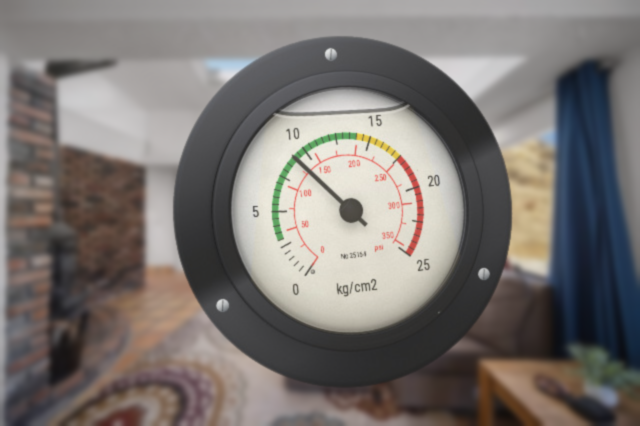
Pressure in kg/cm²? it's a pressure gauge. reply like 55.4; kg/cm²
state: 9; kg/cm²
